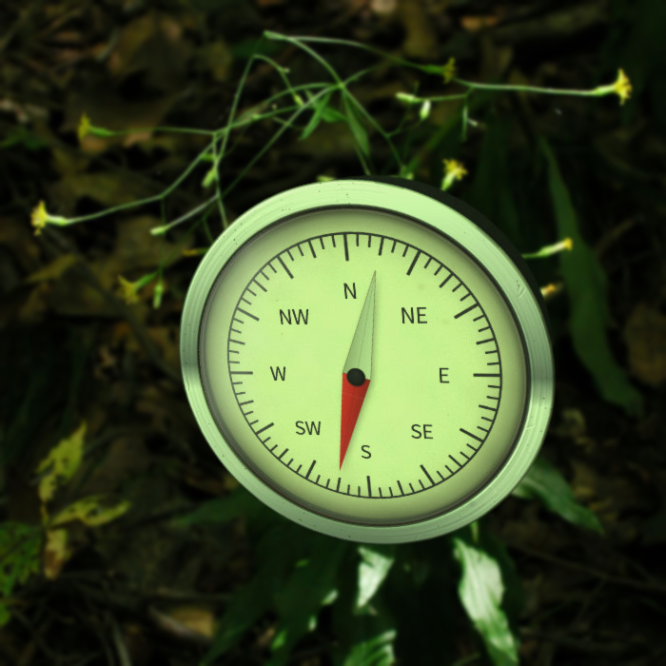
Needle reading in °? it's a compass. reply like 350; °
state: 195; °
